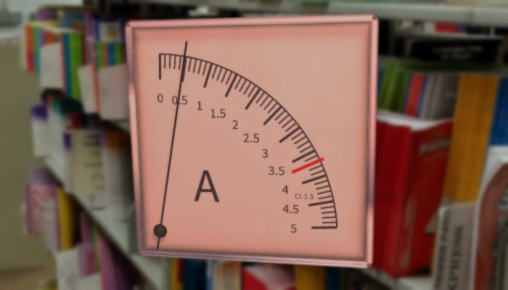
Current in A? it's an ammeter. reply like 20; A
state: 0.5; A
